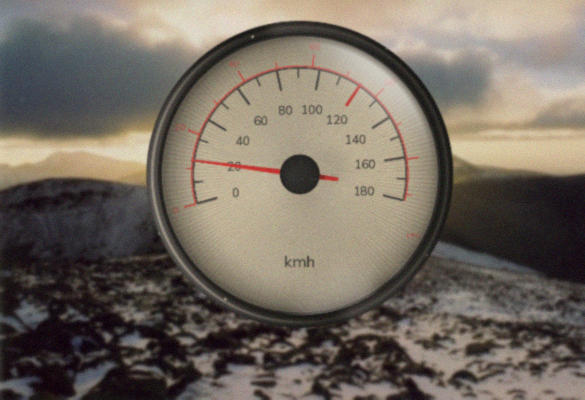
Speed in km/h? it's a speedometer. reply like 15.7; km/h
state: 20; km/h
